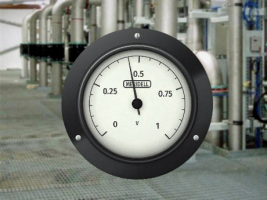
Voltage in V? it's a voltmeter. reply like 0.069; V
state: 0.45; V
